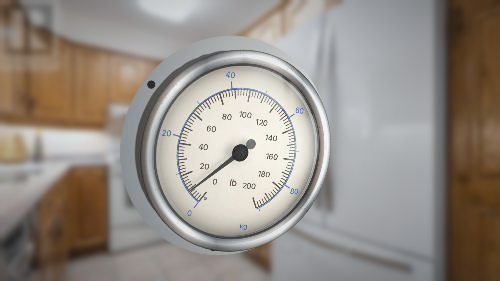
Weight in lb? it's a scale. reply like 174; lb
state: 10; lb
